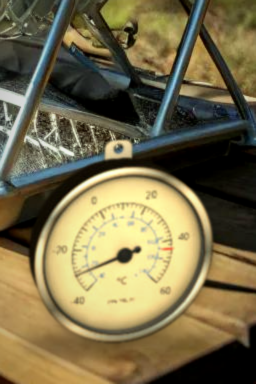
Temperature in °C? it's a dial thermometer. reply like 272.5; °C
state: -30; °C
